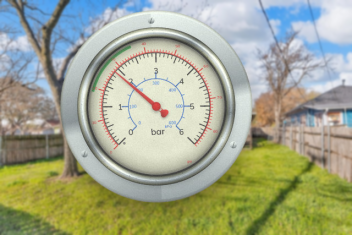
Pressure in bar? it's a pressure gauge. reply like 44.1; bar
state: 1.9; bar
